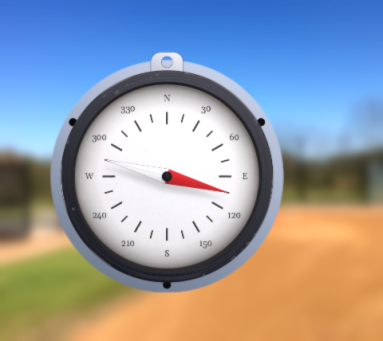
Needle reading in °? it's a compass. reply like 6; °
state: 105; °
